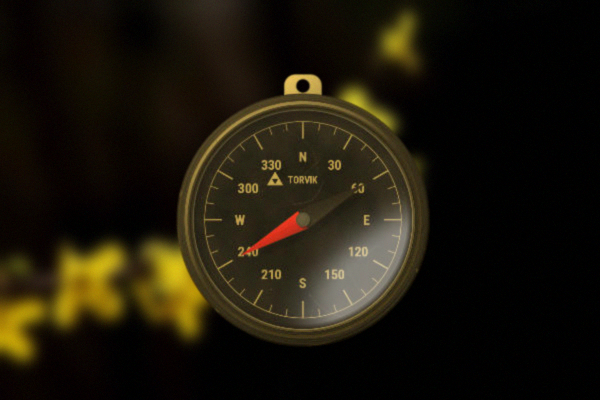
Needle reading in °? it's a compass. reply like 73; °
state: 240; °
